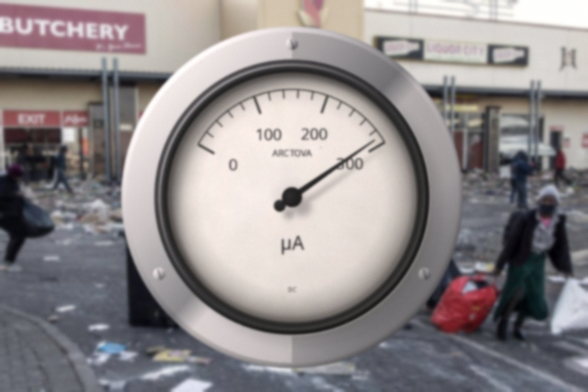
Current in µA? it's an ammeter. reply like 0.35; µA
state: 290; µA
